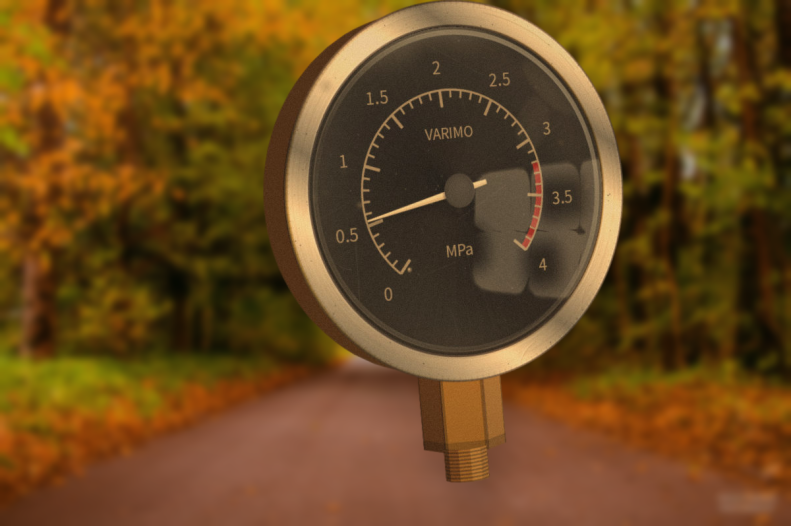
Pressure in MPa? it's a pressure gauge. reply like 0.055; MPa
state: 0.55; MPa
